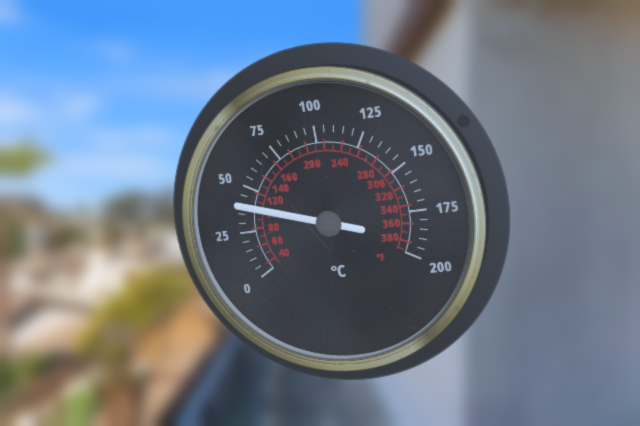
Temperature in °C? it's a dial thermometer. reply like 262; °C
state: 40; °C
